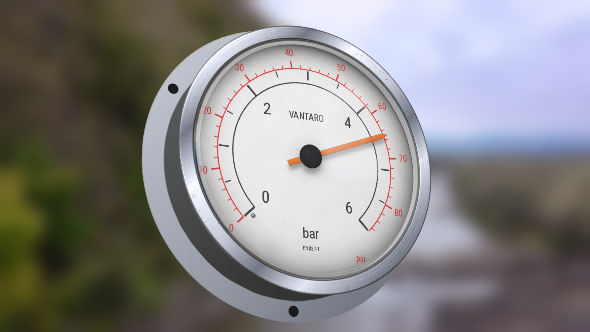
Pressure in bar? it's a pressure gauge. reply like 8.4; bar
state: 4.5; bar
